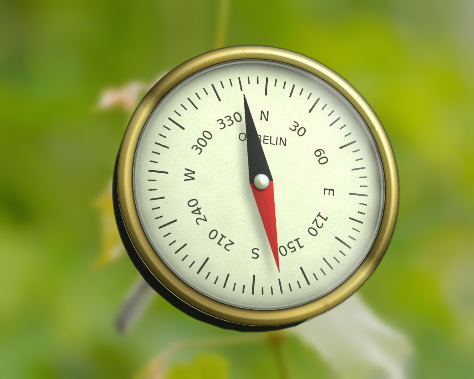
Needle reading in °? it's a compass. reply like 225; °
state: 165; °
